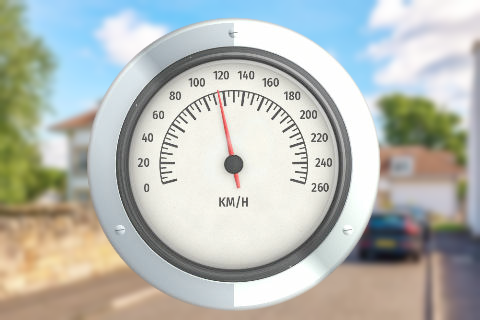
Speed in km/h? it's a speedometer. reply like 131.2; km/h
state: 115; km/h
